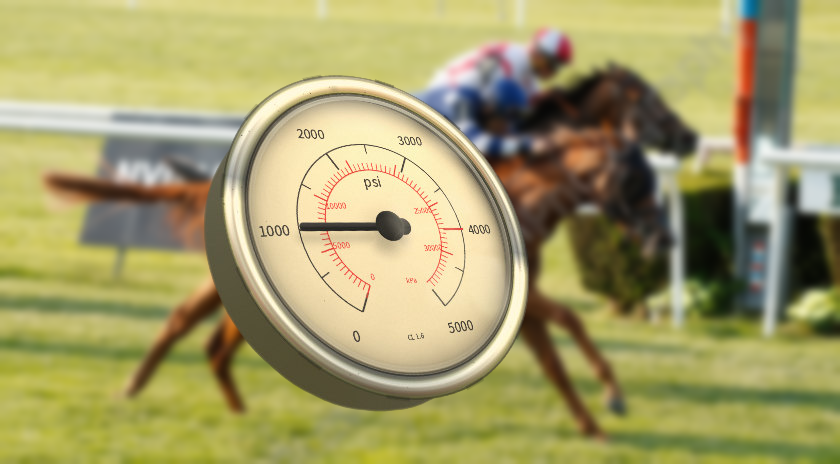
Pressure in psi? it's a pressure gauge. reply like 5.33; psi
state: 1000; psi
